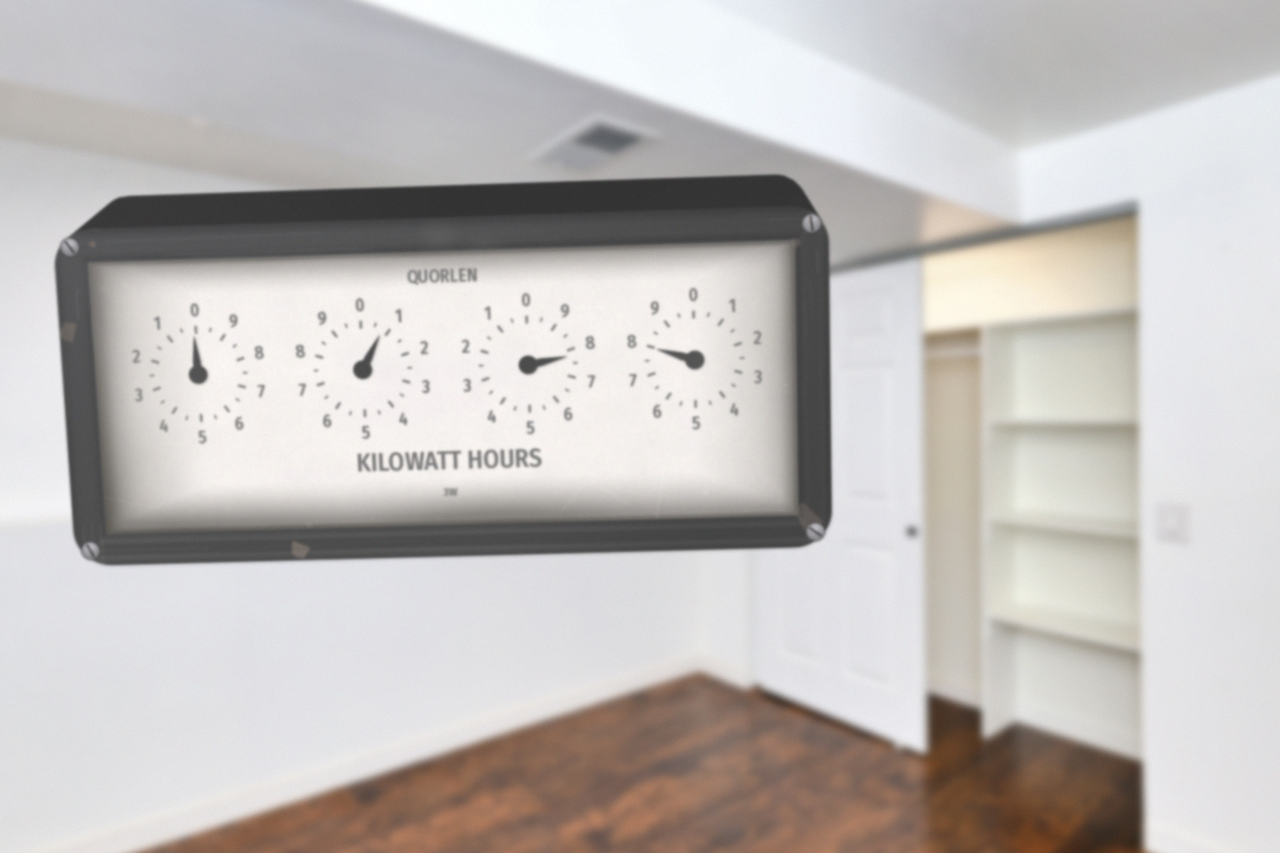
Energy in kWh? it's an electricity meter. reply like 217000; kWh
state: 78; kWh
